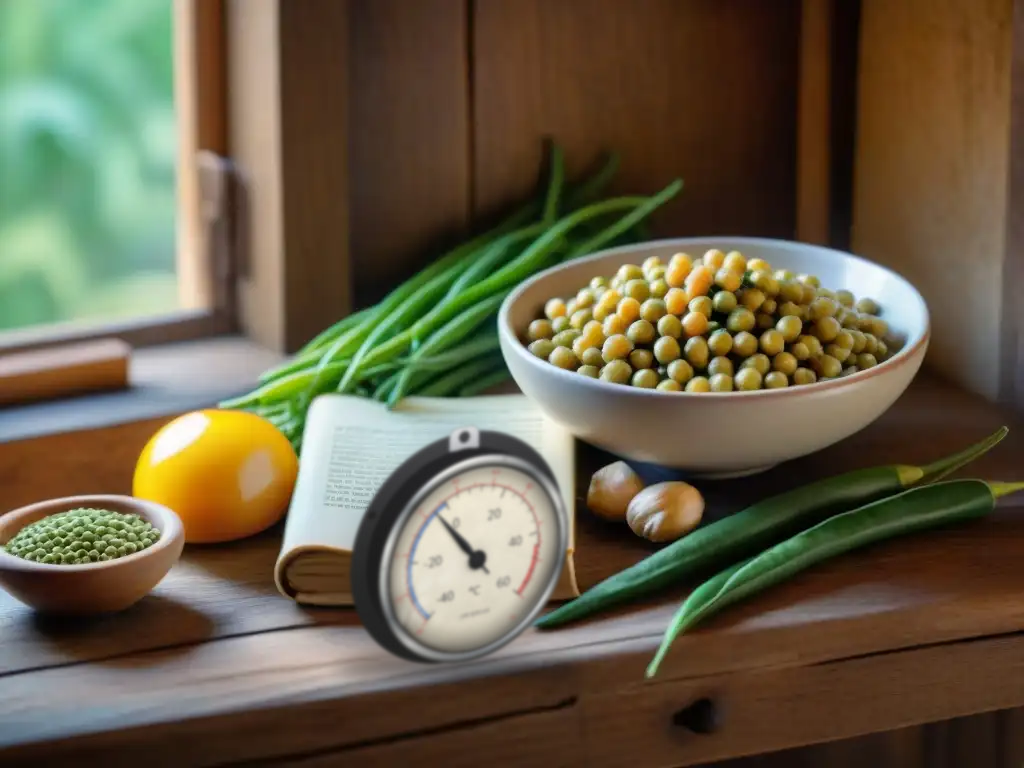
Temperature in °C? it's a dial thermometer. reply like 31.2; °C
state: -4; °C
